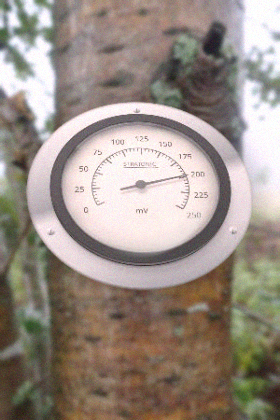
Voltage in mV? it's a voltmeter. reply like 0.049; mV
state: 200; mV
